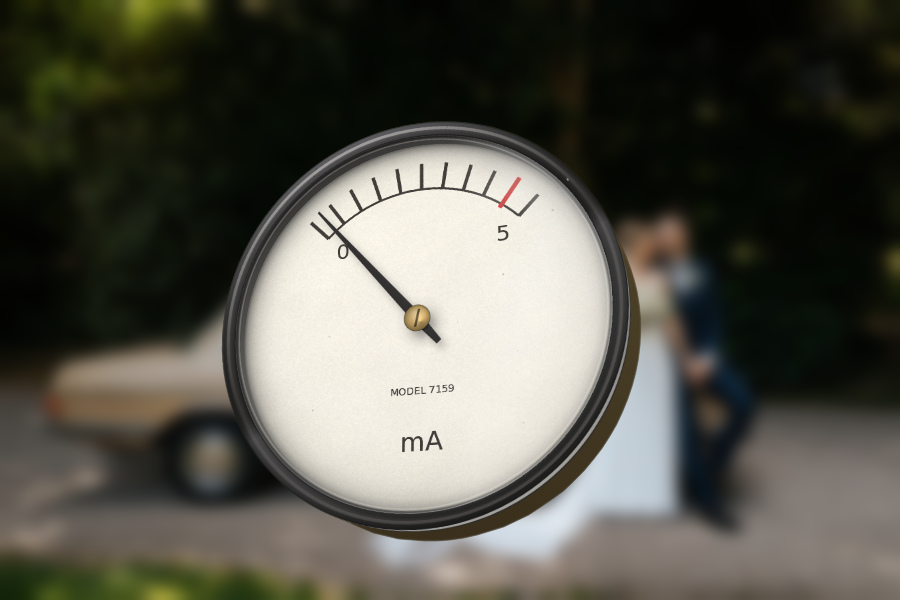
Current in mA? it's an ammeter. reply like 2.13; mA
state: 0.25; mA
